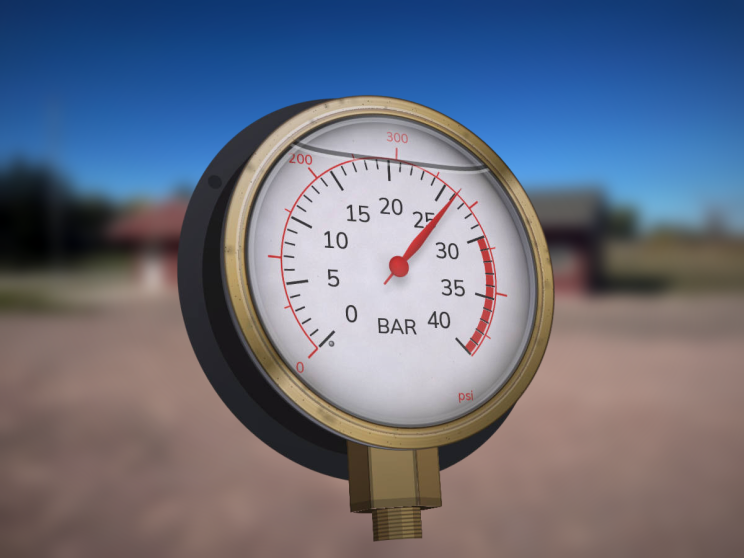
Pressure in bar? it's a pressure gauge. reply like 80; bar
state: 26; bar
